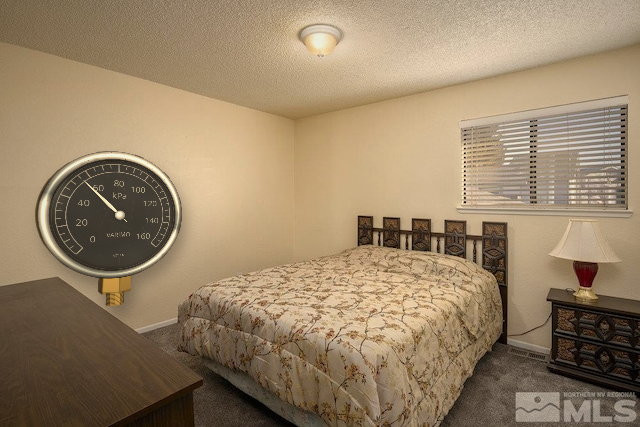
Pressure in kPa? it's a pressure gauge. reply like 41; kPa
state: 55; kPa
